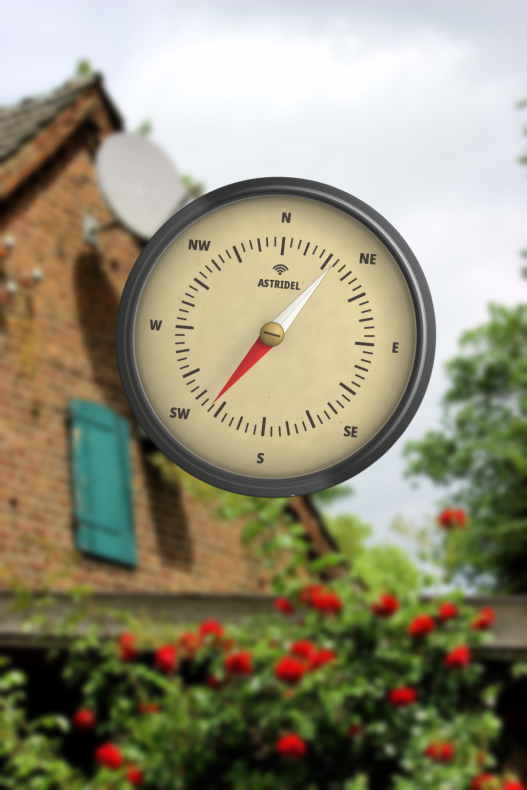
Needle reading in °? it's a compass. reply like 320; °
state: 215; °
